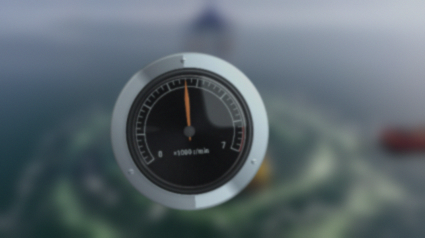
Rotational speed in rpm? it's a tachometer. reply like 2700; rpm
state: 3600; rpm
